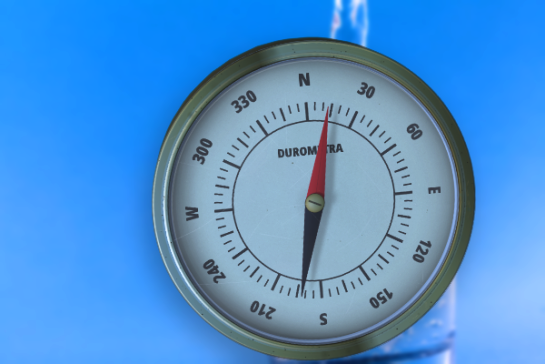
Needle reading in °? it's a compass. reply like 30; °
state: 12.5; °
